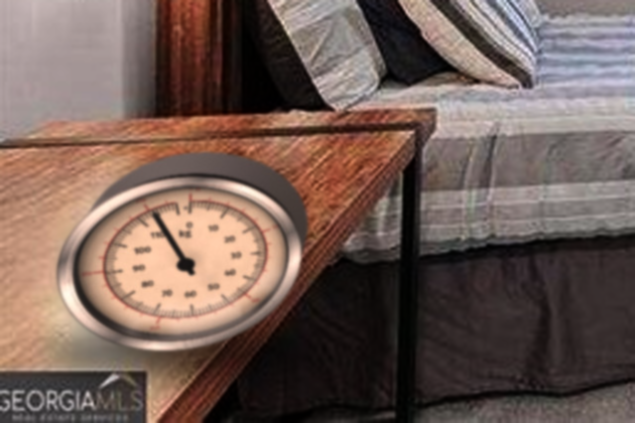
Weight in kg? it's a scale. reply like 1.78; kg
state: 115; kg
